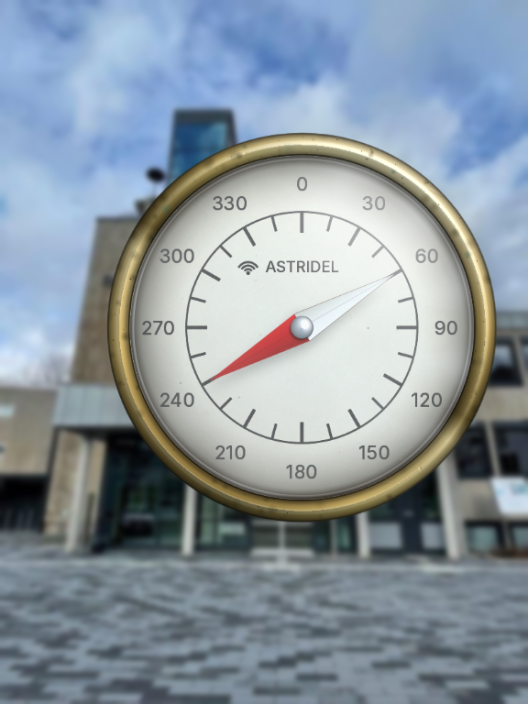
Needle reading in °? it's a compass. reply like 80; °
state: 240; °
